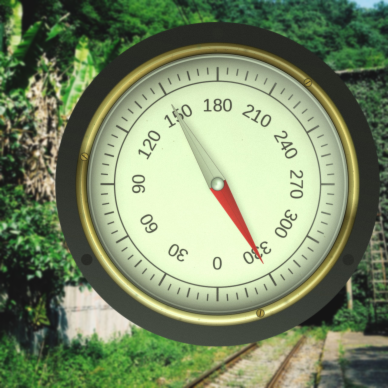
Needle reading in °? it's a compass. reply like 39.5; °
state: 330; °
